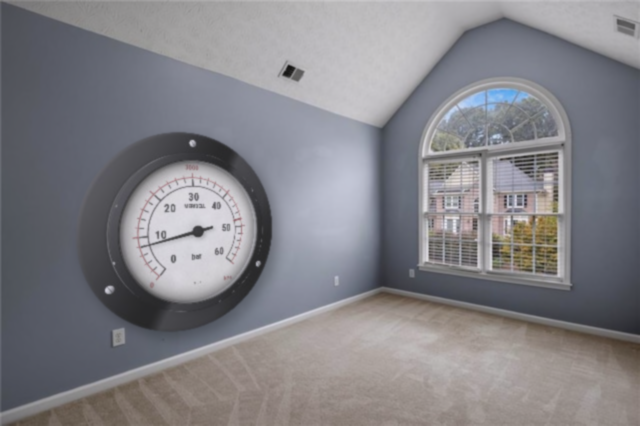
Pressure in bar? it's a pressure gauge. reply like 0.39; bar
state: 8; bar
